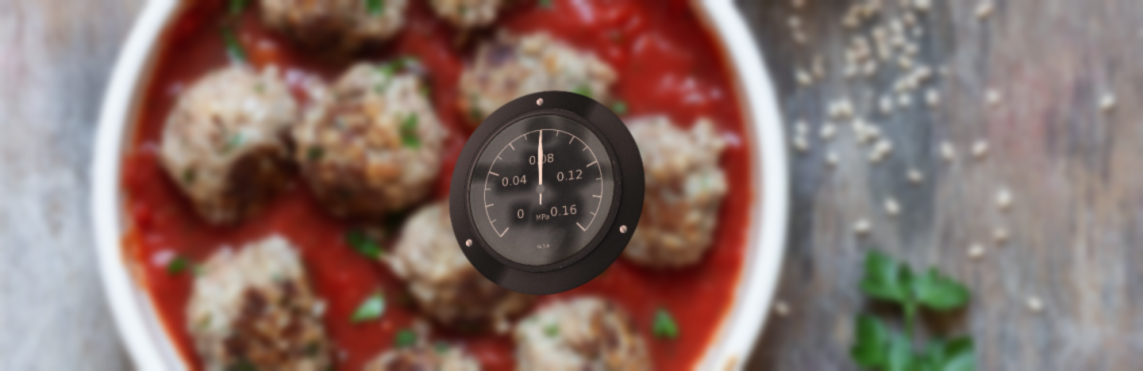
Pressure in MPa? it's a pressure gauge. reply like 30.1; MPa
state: 0.08; MPa
